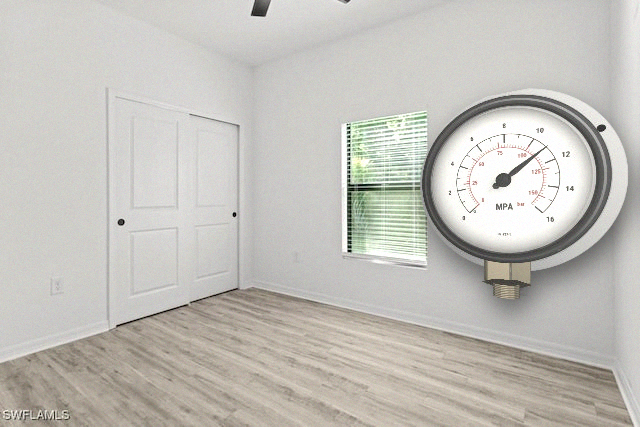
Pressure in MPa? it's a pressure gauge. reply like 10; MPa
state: 11; MPa
